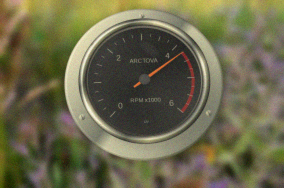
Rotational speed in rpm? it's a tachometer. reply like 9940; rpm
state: 4250; rpm
